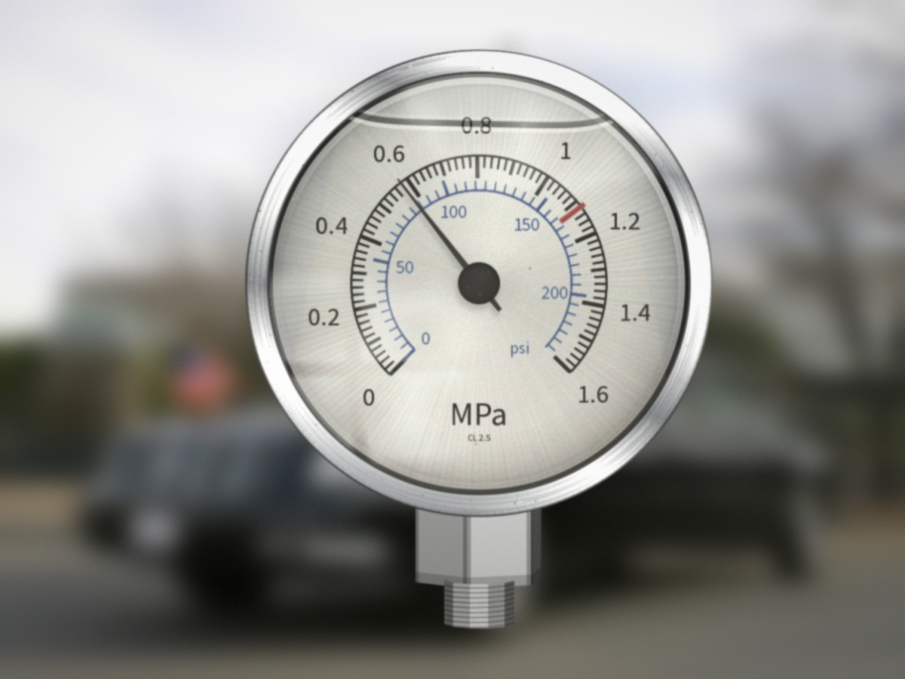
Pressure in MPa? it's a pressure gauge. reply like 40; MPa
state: 0.58; MPa
